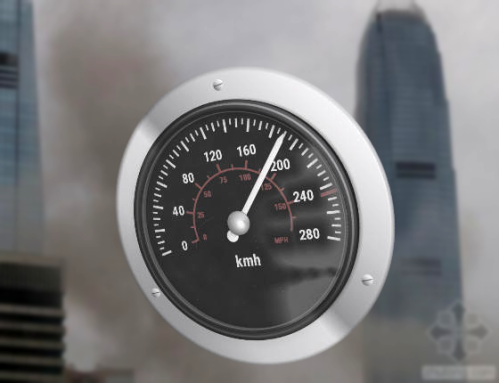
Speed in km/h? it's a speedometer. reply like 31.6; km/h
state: 190; km/h
